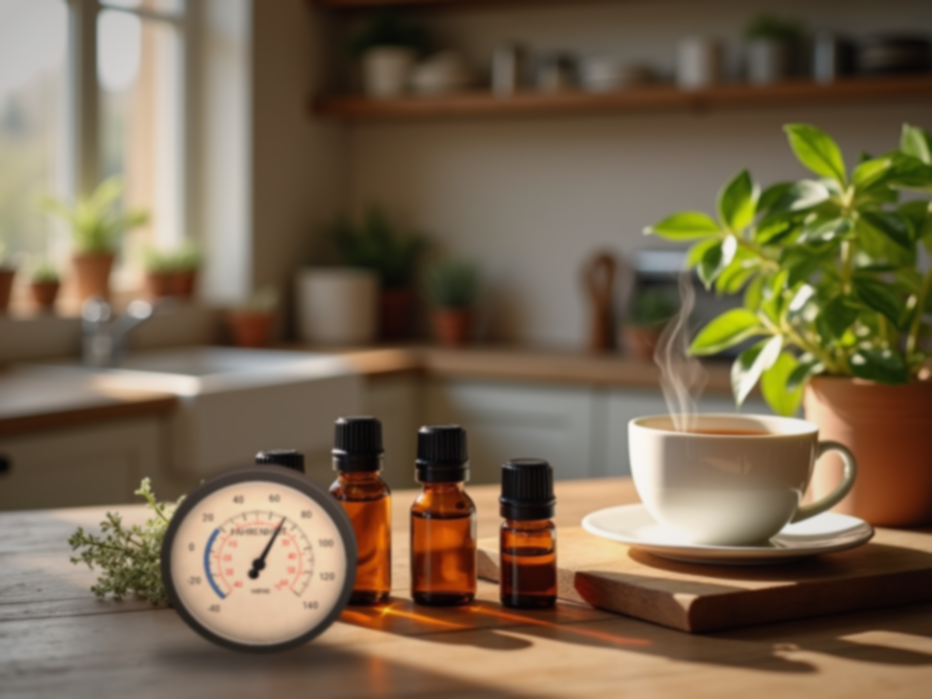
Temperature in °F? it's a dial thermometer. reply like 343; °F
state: 70; °F
